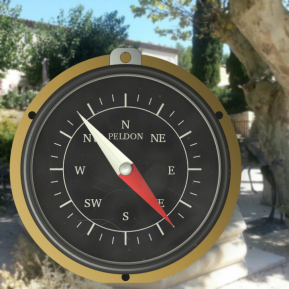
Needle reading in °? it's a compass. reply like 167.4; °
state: 140; °
